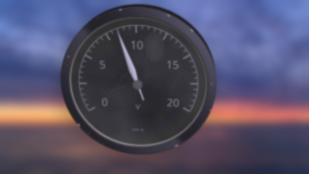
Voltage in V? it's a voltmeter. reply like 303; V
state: 8.5; V
